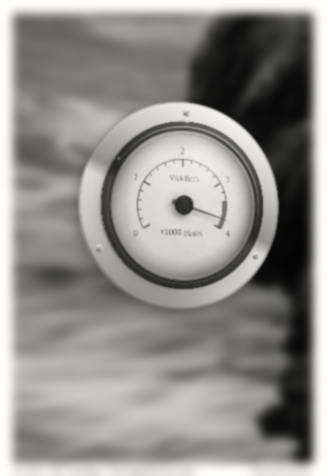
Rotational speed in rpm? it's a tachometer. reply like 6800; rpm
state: 3800; rpm
